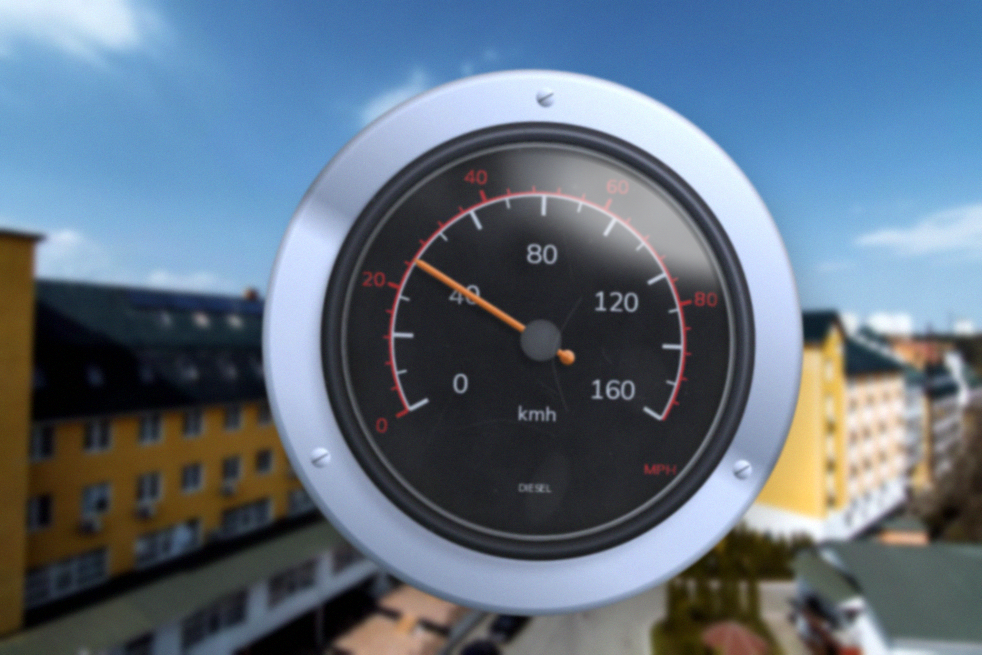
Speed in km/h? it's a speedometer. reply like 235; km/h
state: 40; km/h
